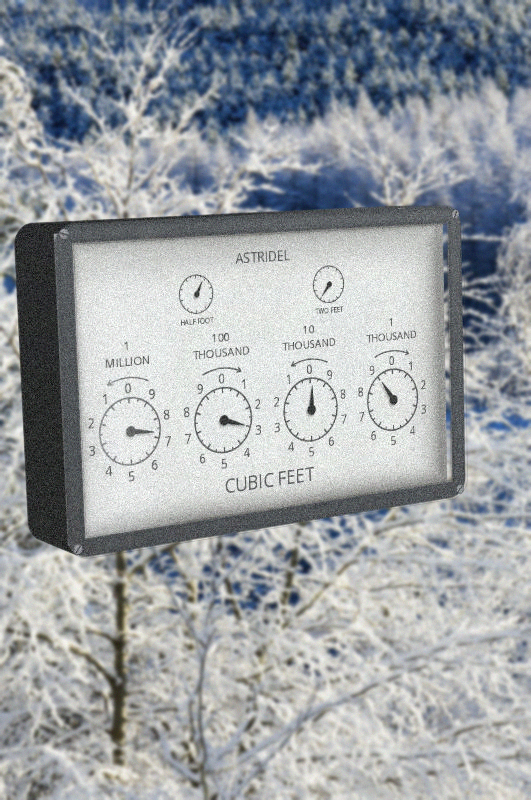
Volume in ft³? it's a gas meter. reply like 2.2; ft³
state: 729900; ft³
